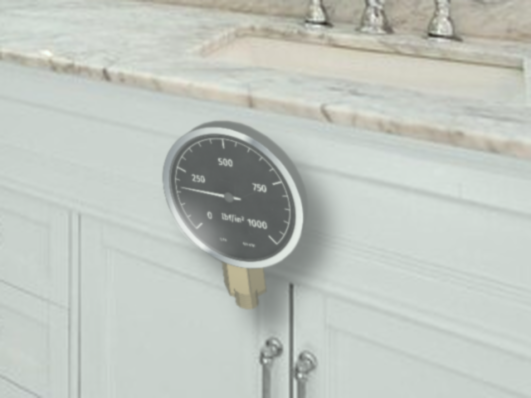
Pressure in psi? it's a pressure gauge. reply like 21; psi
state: 175; psi
